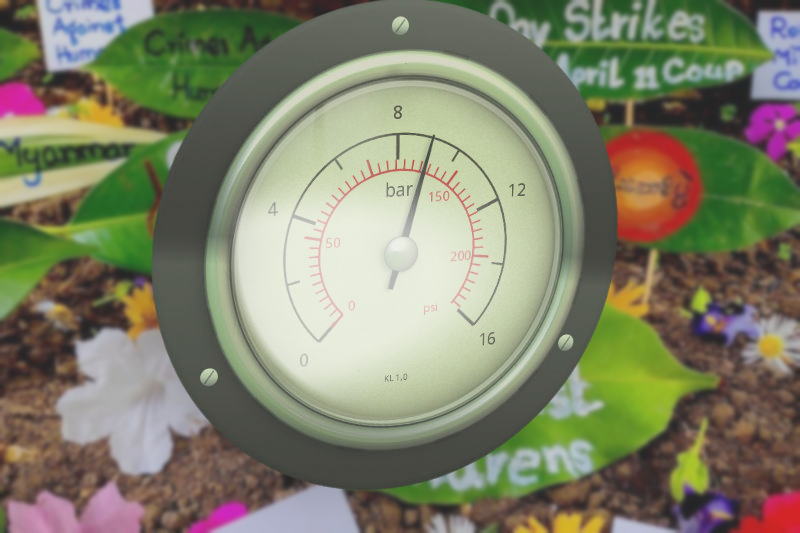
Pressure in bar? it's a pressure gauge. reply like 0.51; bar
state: 9; bar
